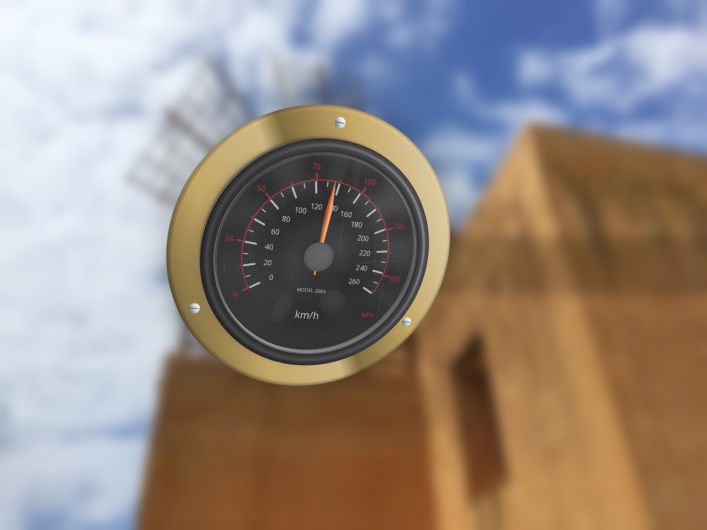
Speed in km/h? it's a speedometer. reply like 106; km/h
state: 135; km/h
